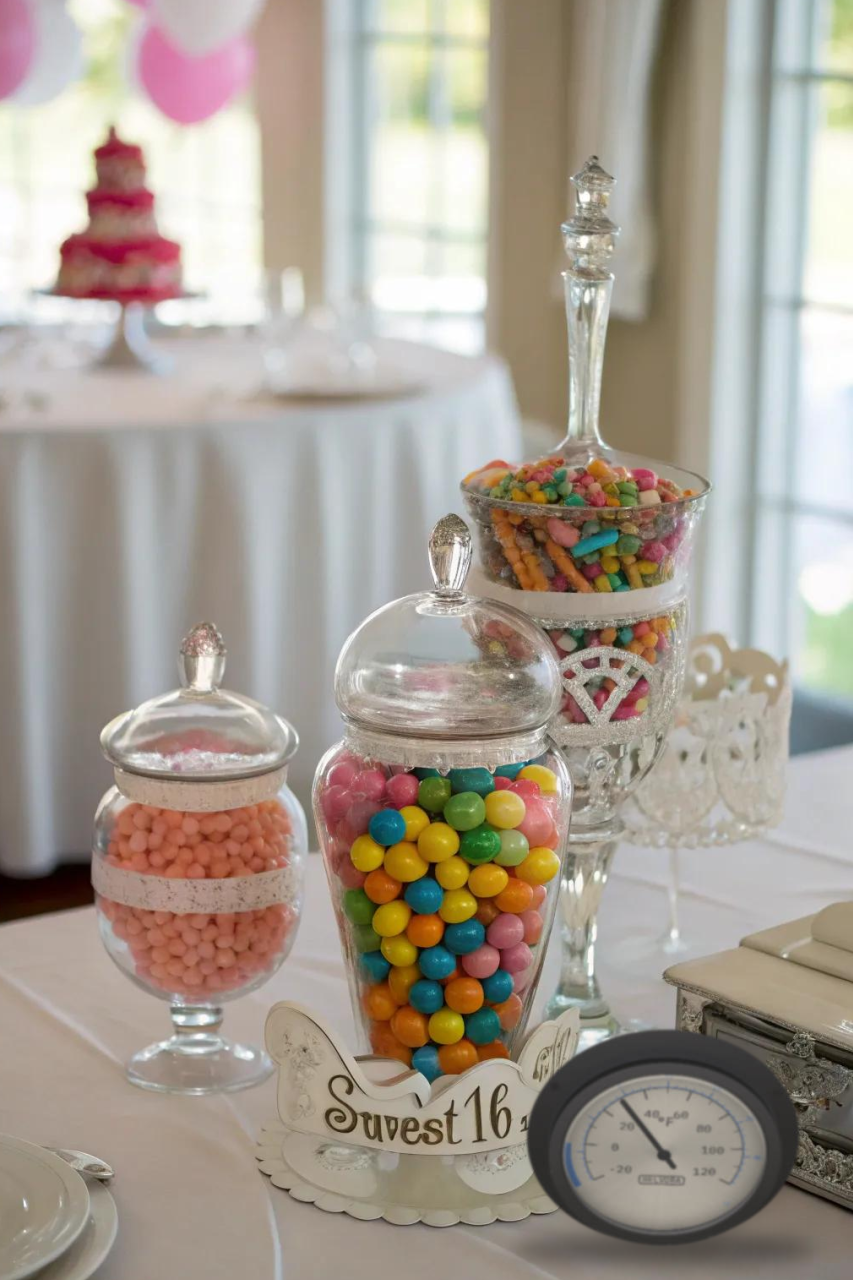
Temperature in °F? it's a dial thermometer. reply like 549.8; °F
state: 30; °F
